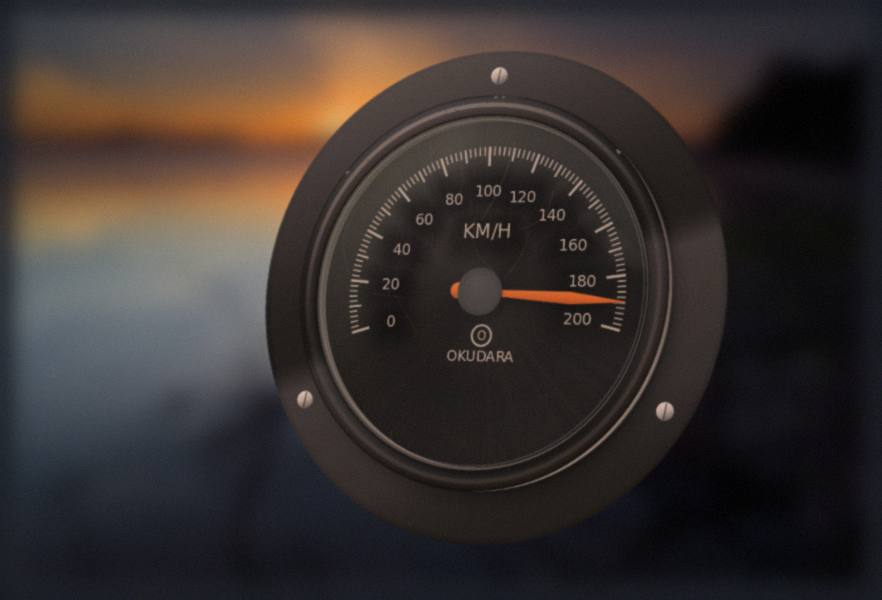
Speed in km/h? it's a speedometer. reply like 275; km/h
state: 190; km/h
